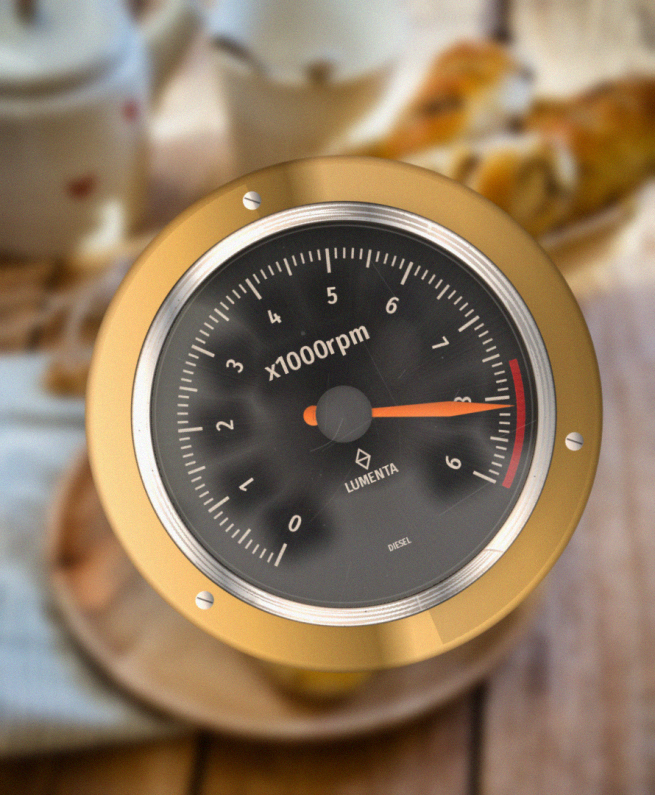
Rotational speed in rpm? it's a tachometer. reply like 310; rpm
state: 8100; rpm
